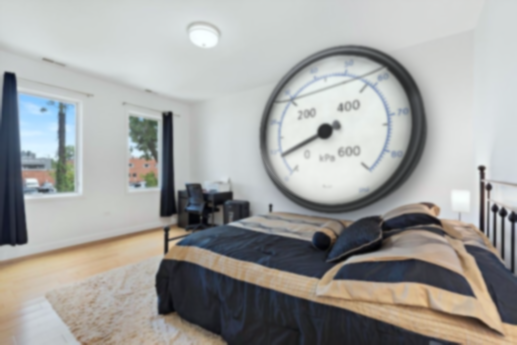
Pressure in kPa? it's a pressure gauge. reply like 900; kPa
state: 50; kPa
